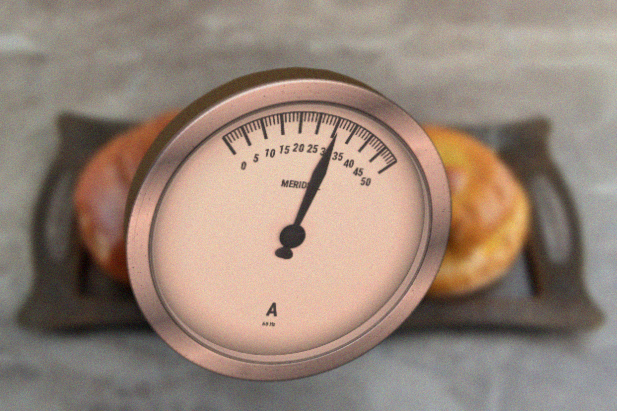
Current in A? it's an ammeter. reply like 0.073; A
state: 30; A
